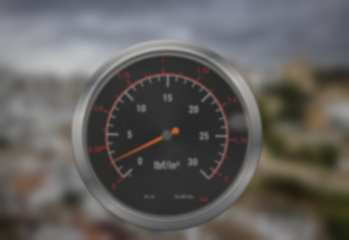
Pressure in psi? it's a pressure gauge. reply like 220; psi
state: 2; psi
